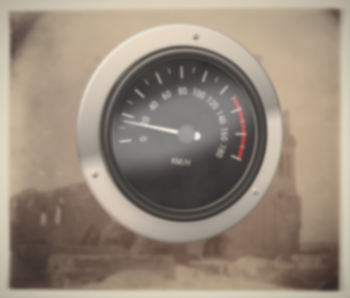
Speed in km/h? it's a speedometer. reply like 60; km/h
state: 15; km/h
